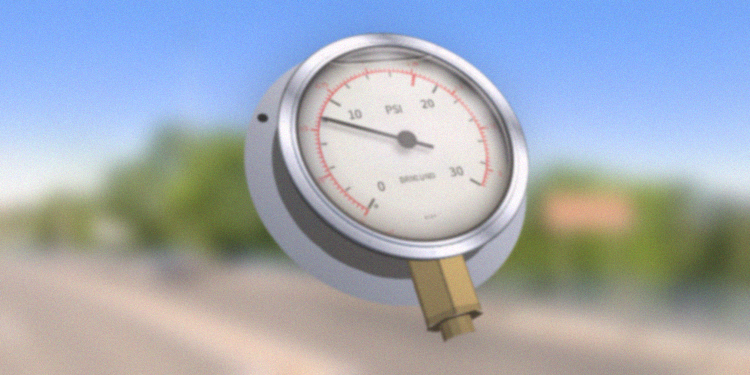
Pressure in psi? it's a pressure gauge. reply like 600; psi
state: 8; psi
